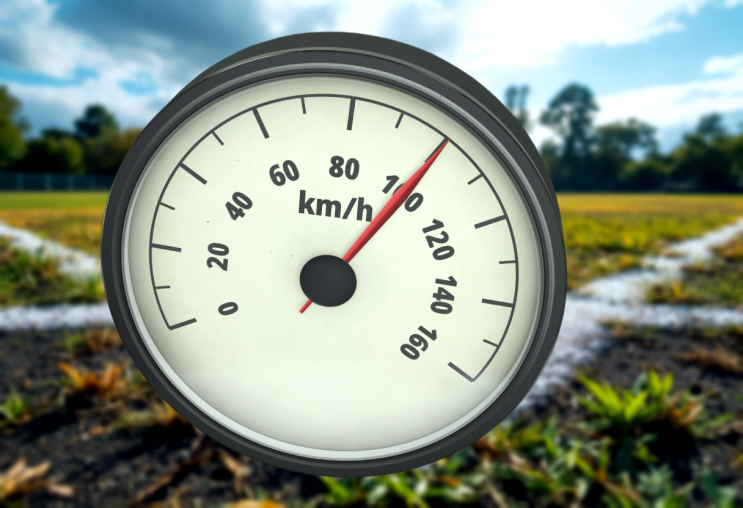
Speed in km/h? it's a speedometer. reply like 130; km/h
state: 100; km/h
